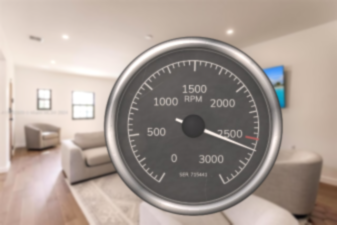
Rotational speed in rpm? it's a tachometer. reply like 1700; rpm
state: 2600; rpm
